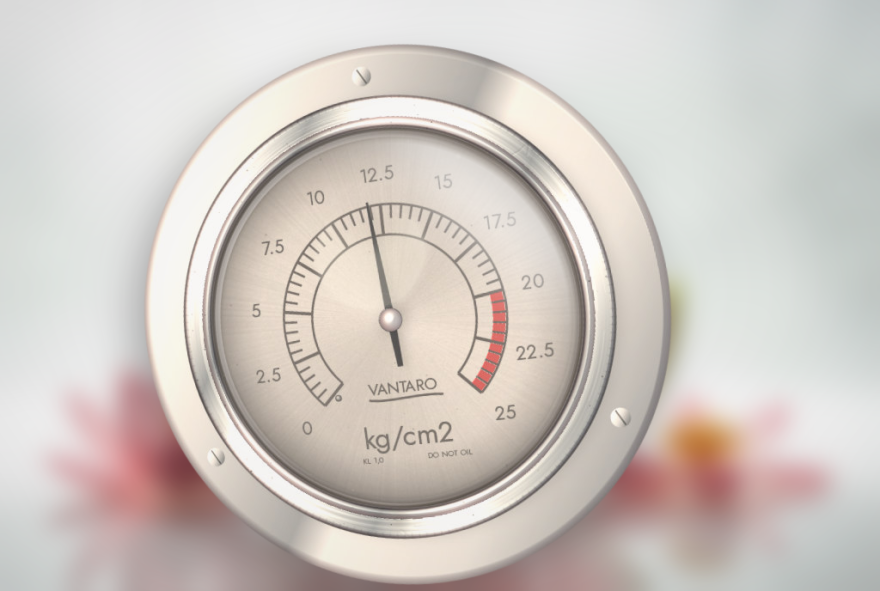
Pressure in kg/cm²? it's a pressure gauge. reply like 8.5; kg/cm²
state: 12; kg/cm²
